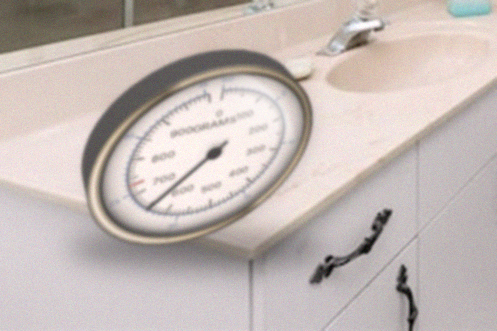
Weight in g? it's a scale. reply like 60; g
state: 650; g
